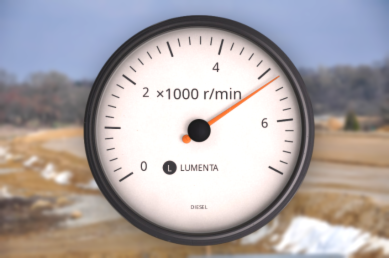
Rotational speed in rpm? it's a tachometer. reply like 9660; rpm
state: 5200; rpm
